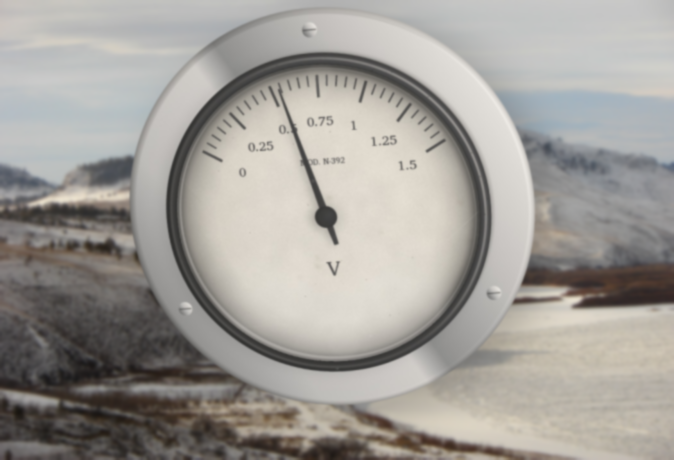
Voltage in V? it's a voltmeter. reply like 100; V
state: 0.55; V
